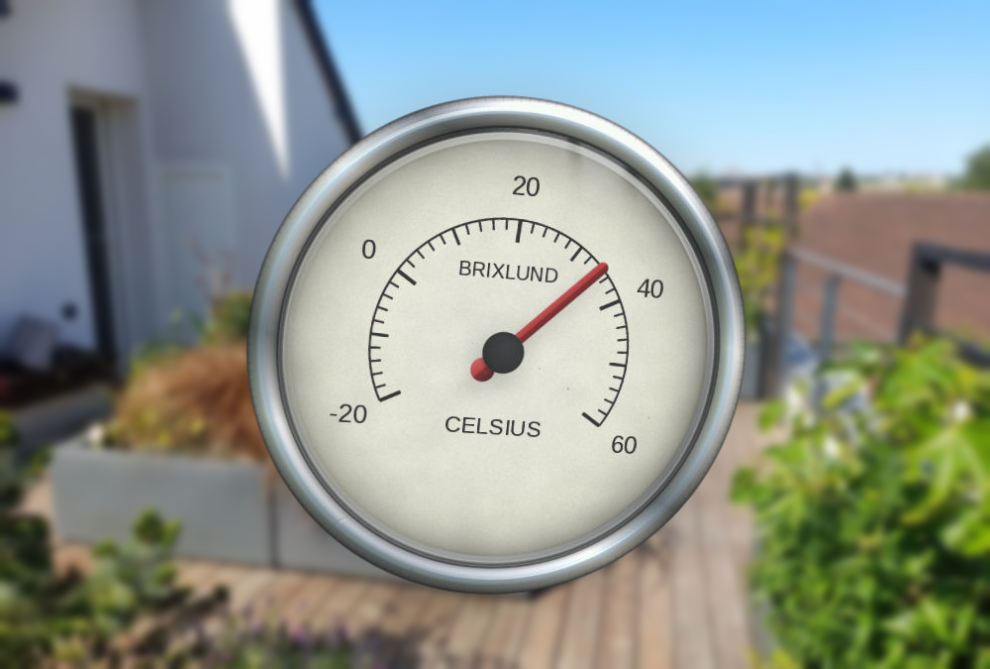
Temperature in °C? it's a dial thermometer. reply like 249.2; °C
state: 34; °C
